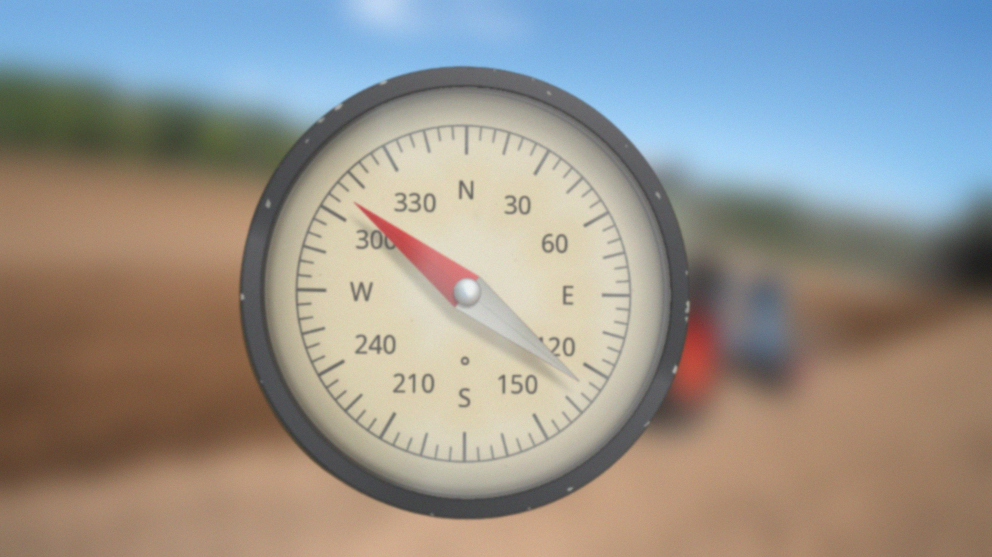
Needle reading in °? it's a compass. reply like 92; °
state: 307.5; °
